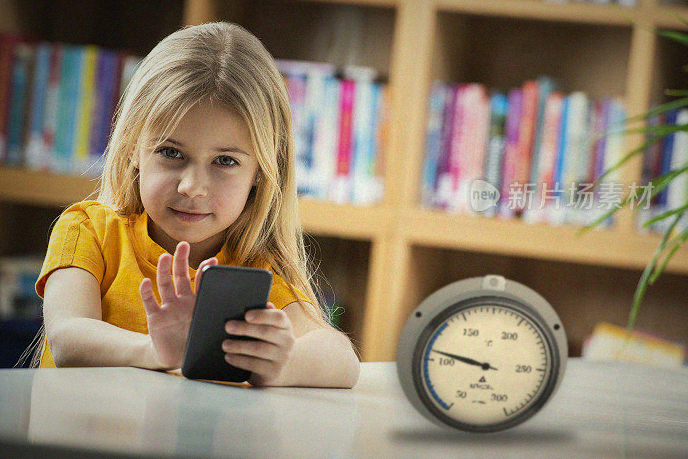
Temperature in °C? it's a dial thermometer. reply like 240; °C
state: 110; °C
